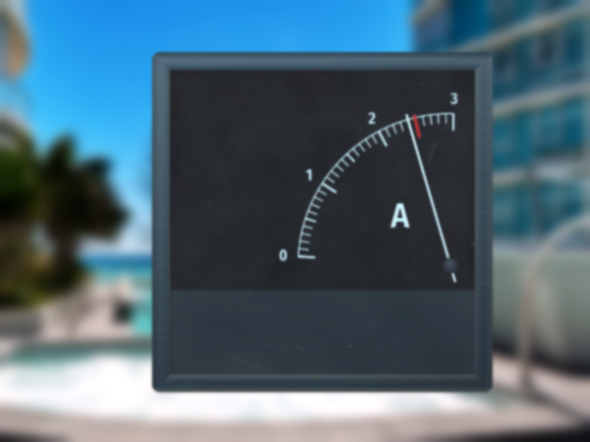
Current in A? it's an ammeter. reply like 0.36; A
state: 2.4; A
